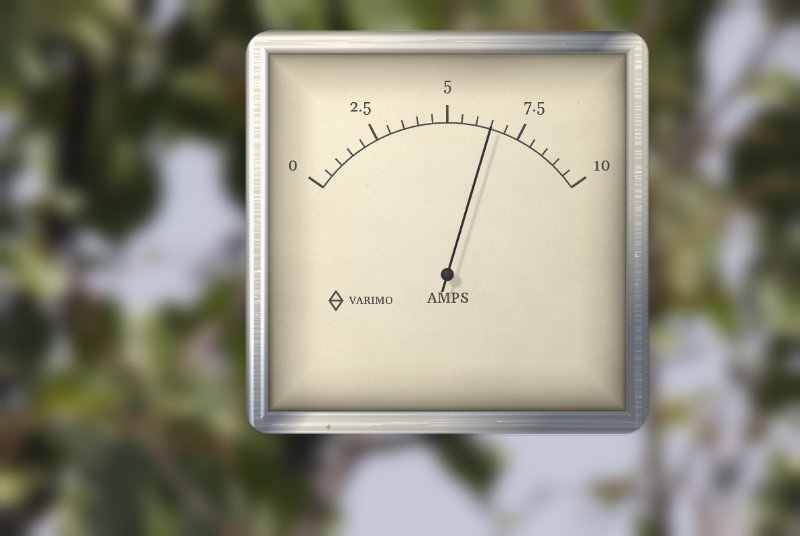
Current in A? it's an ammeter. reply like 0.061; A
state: 6.5; A
